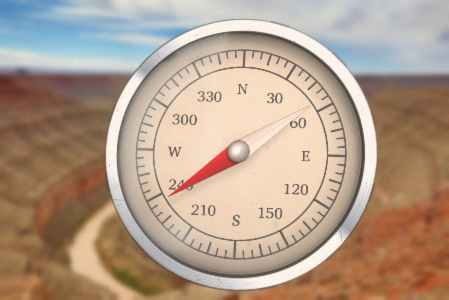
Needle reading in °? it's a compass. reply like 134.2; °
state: 235; °
